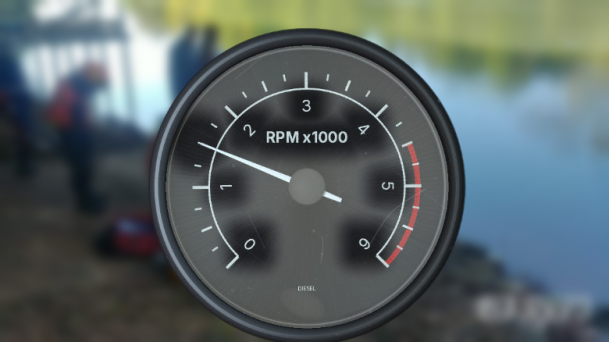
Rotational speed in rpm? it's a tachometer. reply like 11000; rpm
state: 1500; rpm
